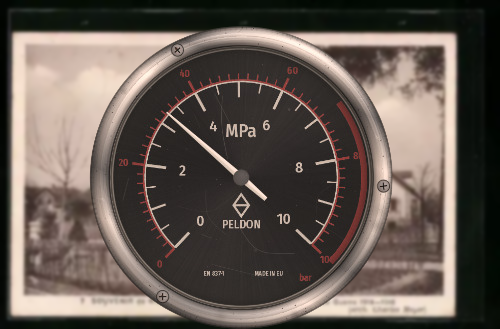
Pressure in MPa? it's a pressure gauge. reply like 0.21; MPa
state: 3.25; MPa
